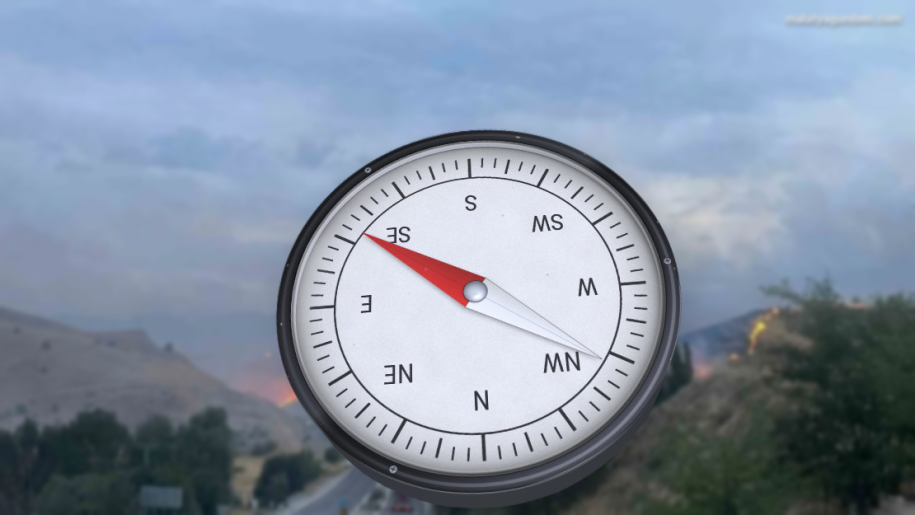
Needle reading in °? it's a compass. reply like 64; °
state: 125; °
